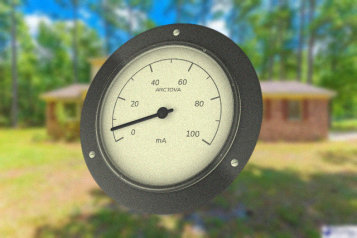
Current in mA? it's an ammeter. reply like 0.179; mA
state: 5; mA
